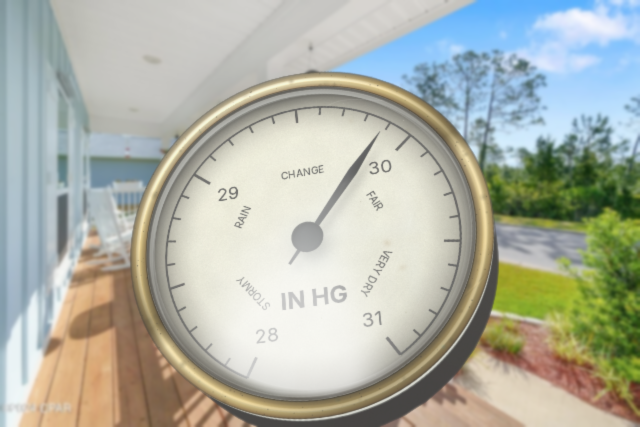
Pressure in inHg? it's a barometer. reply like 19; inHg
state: 29.9; inHg
